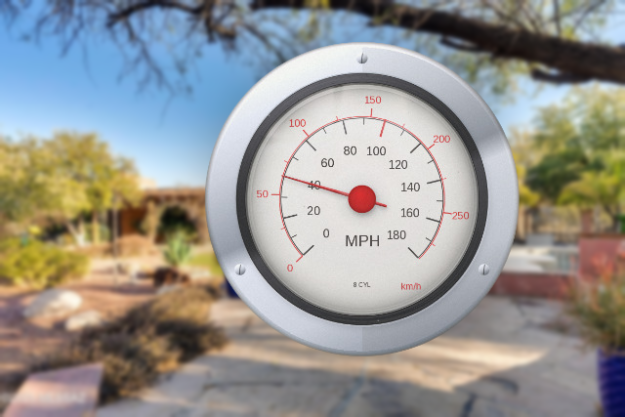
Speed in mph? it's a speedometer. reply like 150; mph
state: 40; mph
